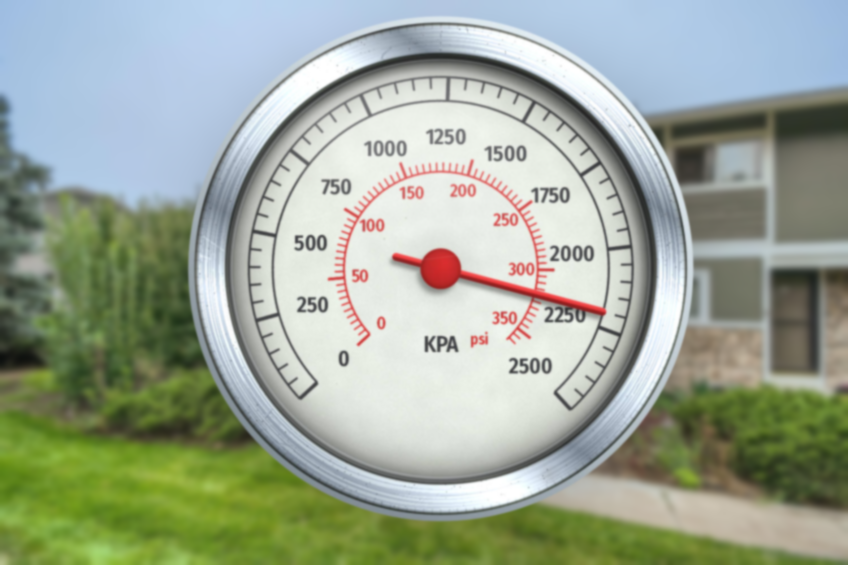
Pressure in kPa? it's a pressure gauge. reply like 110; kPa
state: 2200; kPa
